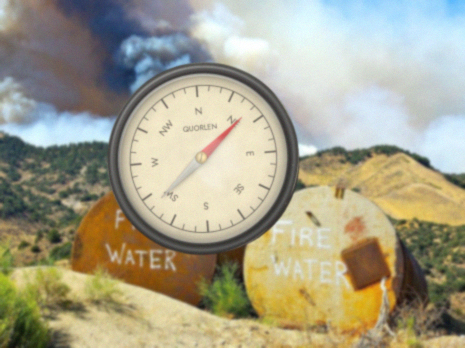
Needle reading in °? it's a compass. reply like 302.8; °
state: 50; °
